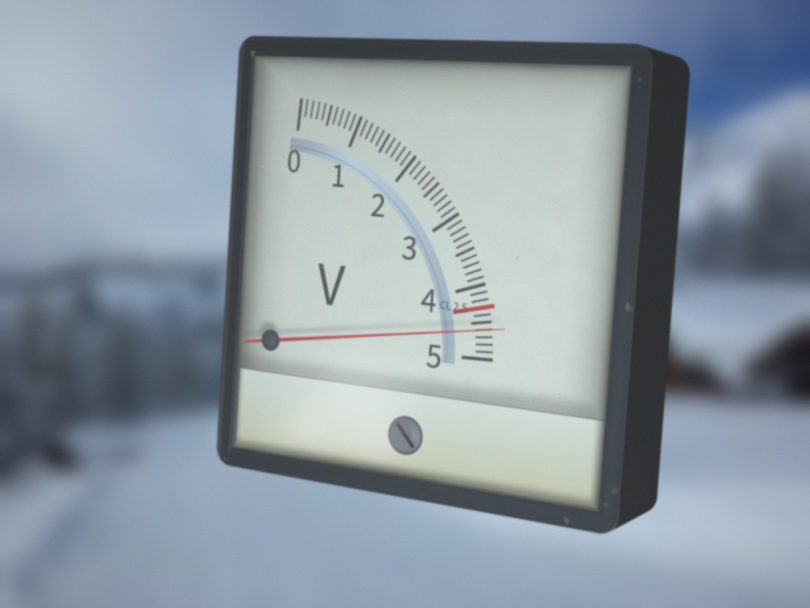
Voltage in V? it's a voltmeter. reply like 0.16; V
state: 4.6; V
